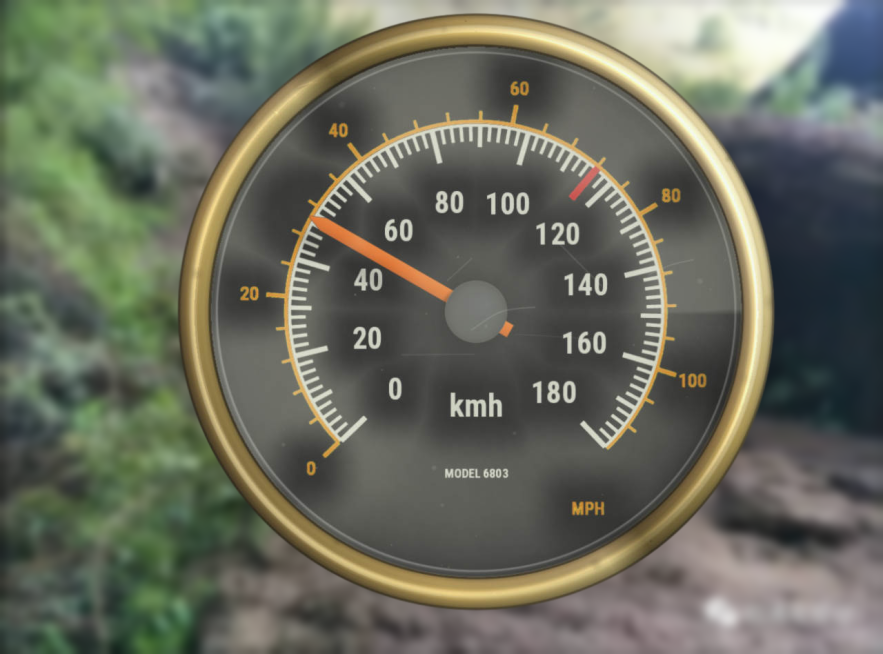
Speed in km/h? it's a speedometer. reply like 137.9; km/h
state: 49; km/h
